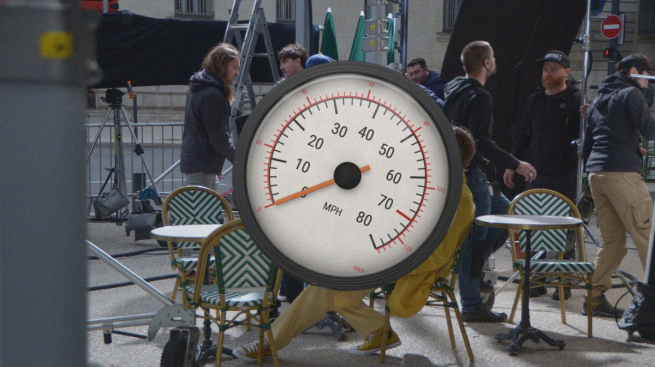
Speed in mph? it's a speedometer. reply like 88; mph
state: 0; mph
